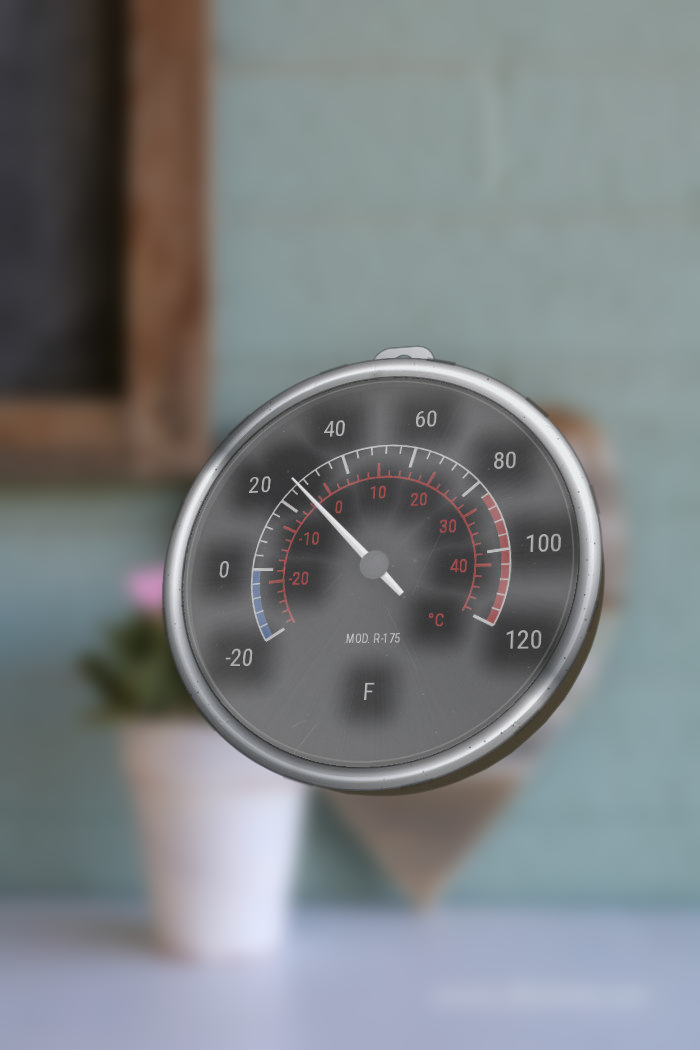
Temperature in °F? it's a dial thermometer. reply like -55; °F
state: 26; °F
